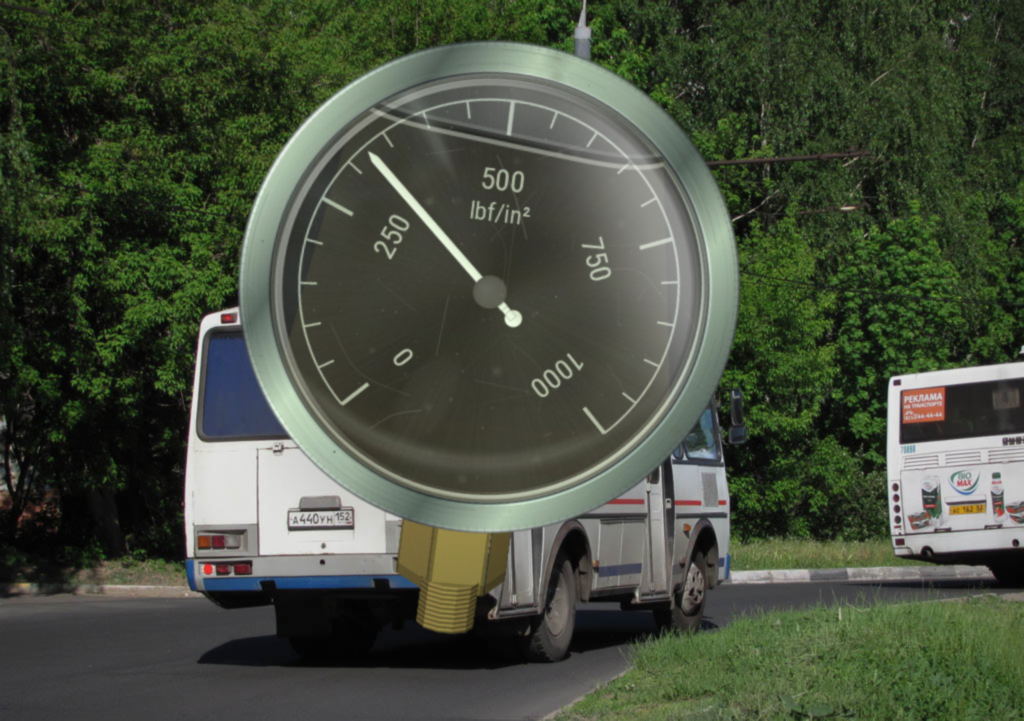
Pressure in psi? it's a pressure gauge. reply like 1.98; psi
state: 325; psi
